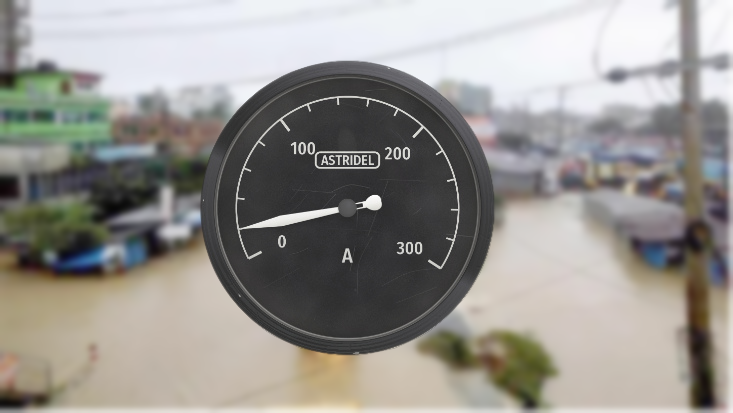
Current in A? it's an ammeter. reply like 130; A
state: 20; A
